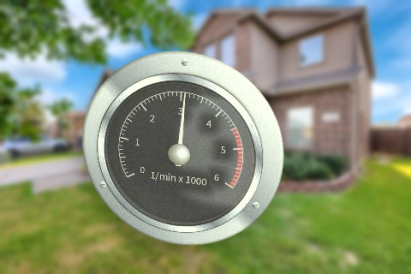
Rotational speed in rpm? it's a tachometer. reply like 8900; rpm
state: 3100; rpm
